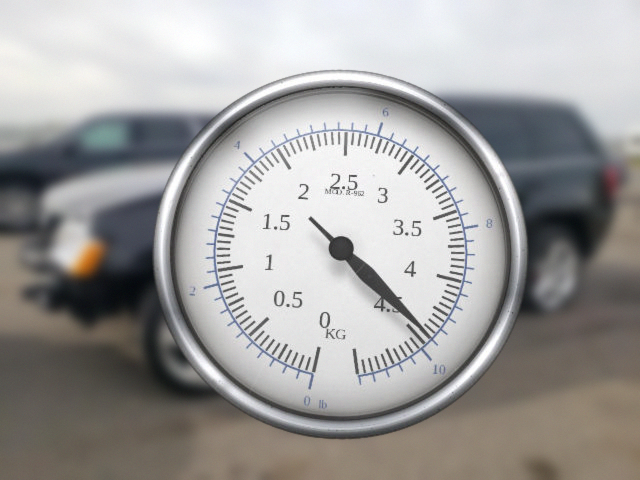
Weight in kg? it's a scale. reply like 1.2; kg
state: 4.45; kg
